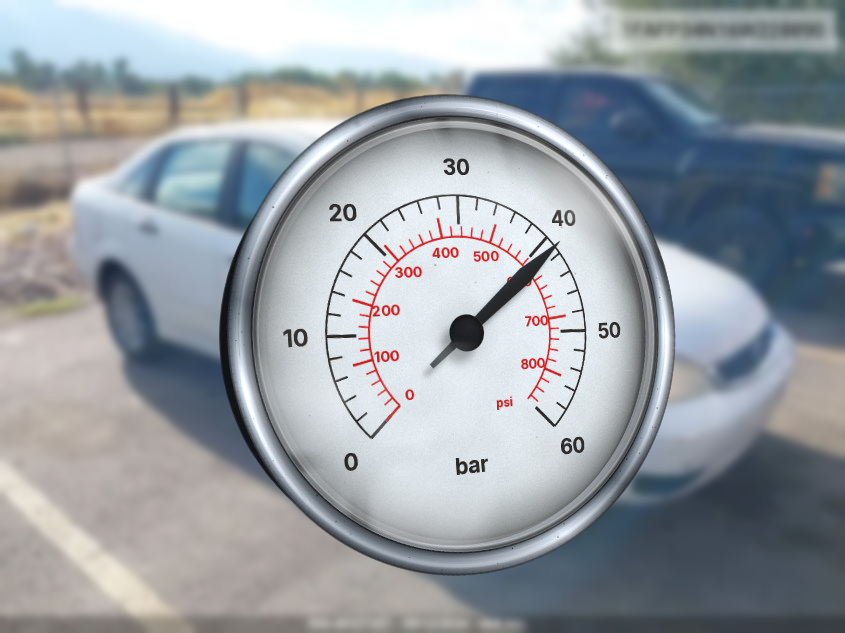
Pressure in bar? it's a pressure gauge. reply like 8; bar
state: 41; bar
